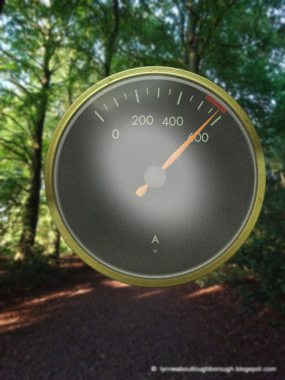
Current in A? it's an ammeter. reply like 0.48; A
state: 575; A
